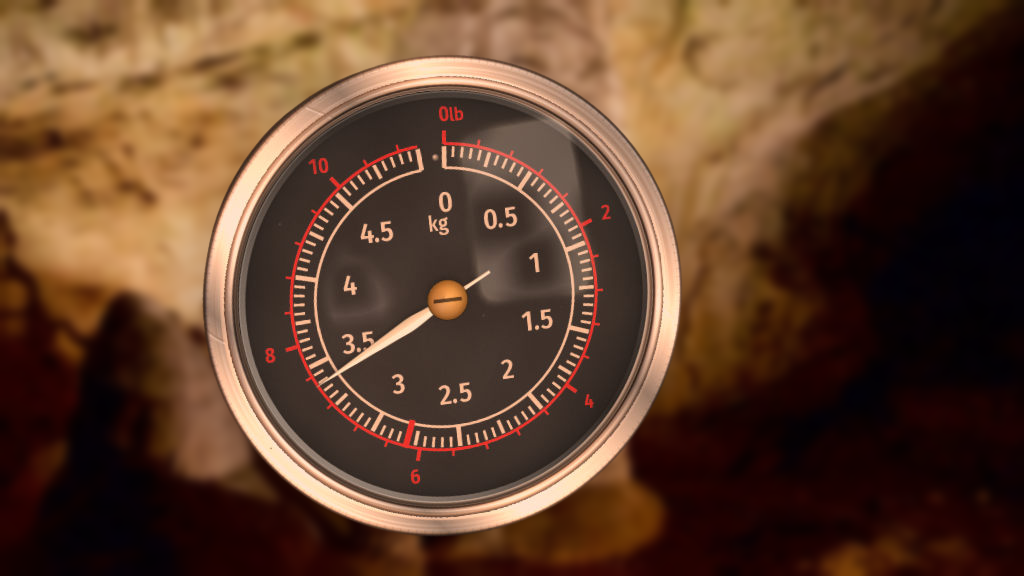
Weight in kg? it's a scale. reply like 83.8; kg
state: 3.4; kg
